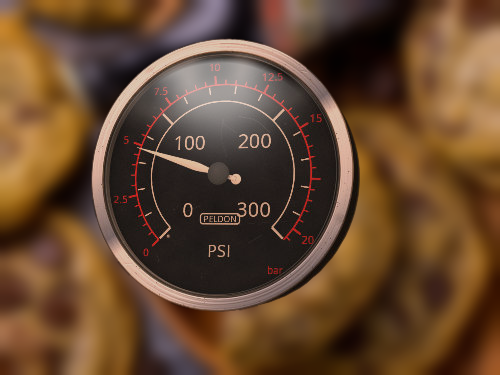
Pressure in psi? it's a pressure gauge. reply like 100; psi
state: 70; psi
